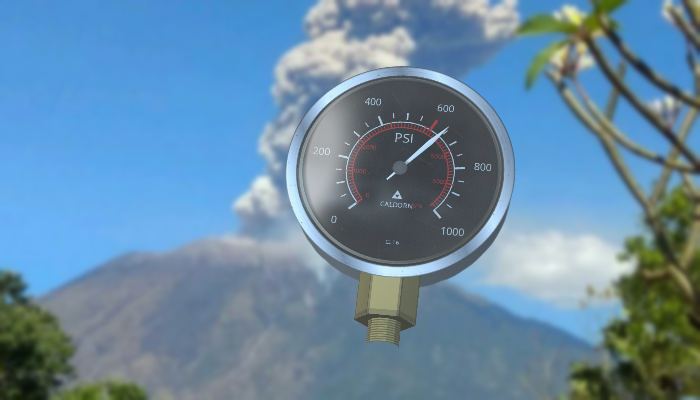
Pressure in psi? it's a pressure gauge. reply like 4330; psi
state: 650; psi
